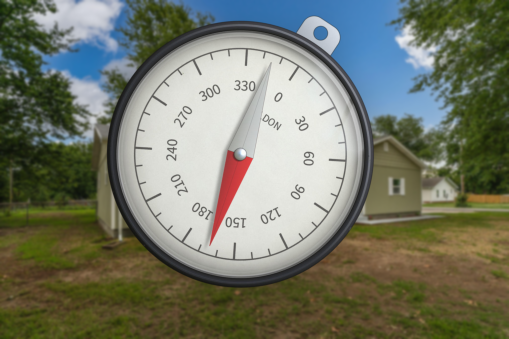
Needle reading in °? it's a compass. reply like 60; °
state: 165; °
